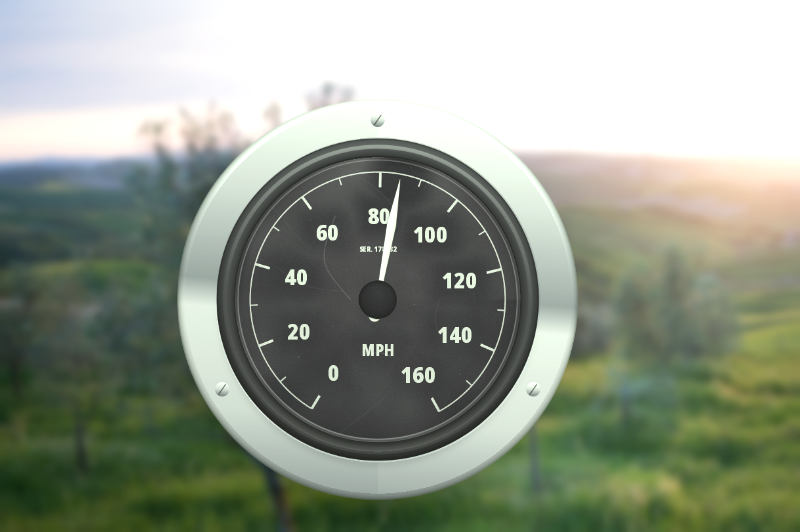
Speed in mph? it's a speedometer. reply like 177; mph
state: 85; mph
